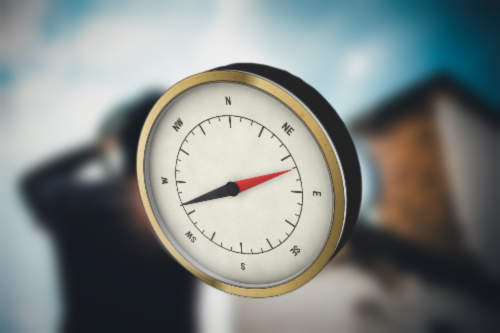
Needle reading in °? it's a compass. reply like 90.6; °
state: 70; °
